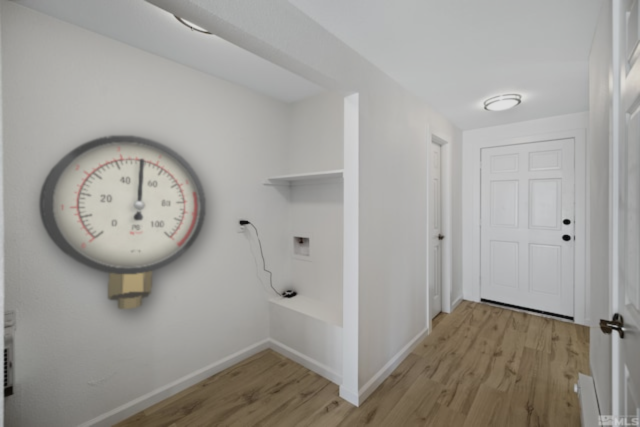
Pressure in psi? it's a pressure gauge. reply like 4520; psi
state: 50; psi
